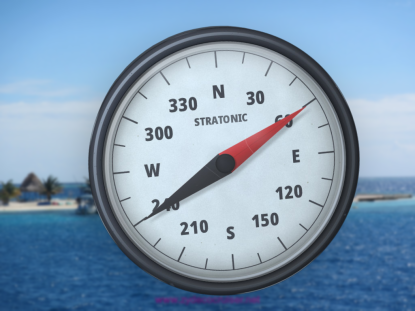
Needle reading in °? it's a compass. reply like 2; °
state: 60; °
